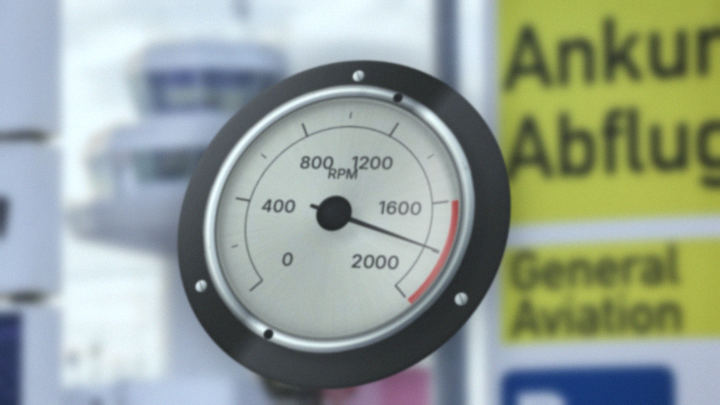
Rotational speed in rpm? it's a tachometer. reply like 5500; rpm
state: 1800; rpm
